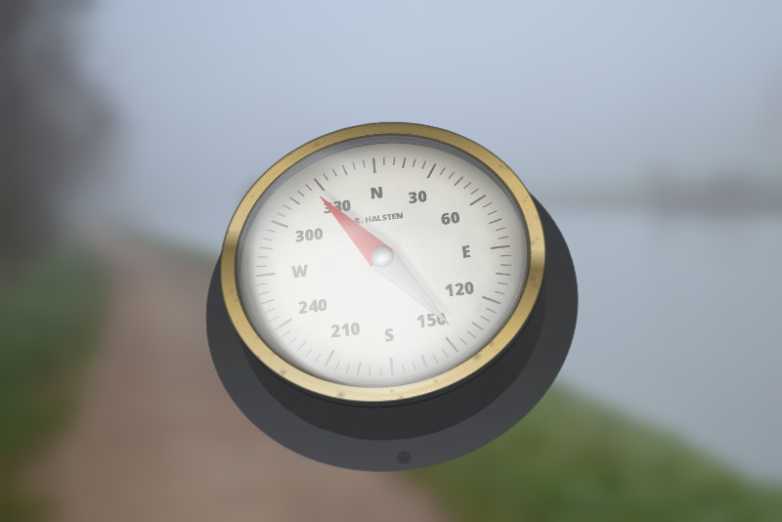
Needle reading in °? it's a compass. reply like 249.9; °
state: 325; °
